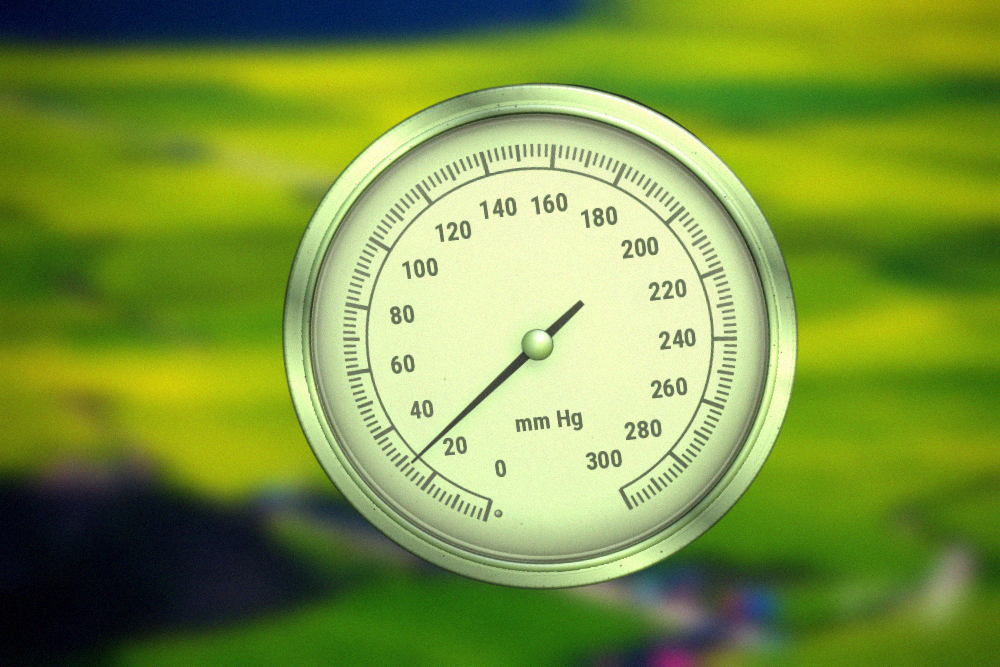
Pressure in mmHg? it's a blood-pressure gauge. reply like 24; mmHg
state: 28; mmHg
